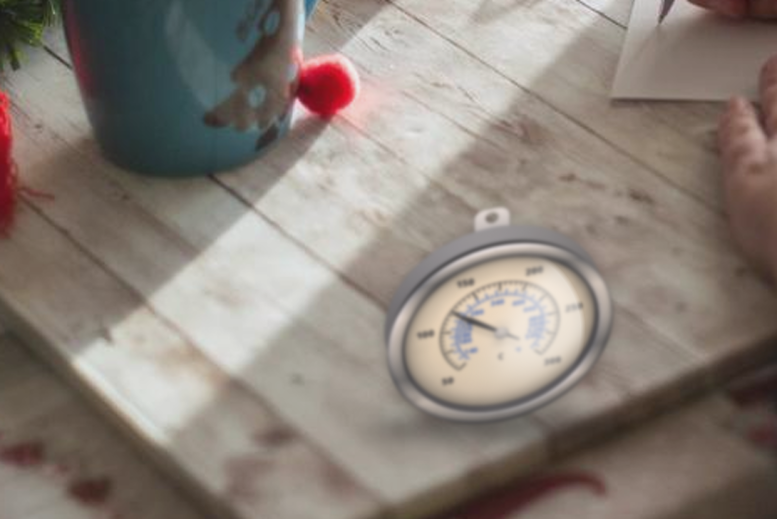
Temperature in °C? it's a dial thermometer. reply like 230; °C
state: 125; °C
